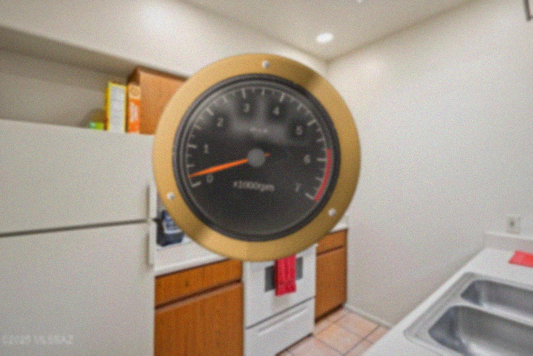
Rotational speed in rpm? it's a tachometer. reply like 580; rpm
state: 250; rpm
